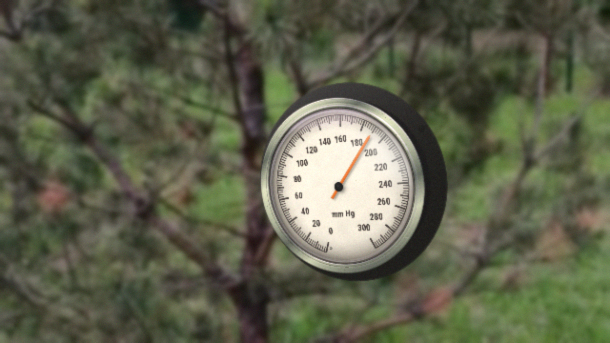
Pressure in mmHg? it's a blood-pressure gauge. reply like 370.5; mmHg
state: 190; mmHg
